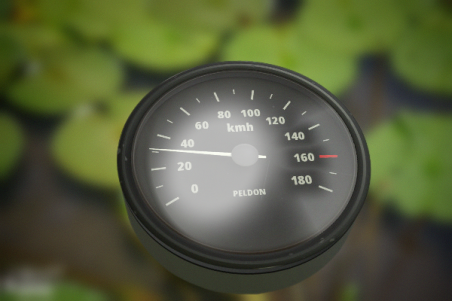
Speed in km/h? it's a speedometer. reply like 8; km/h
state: 30; km/h
